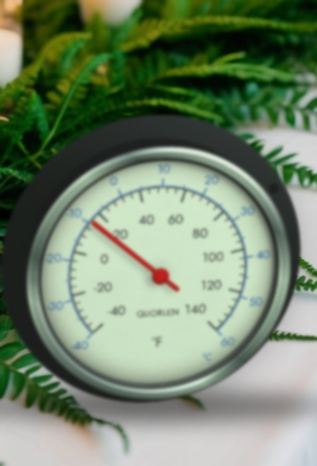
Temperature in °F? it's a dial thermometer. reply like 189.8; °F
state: 16; °F
